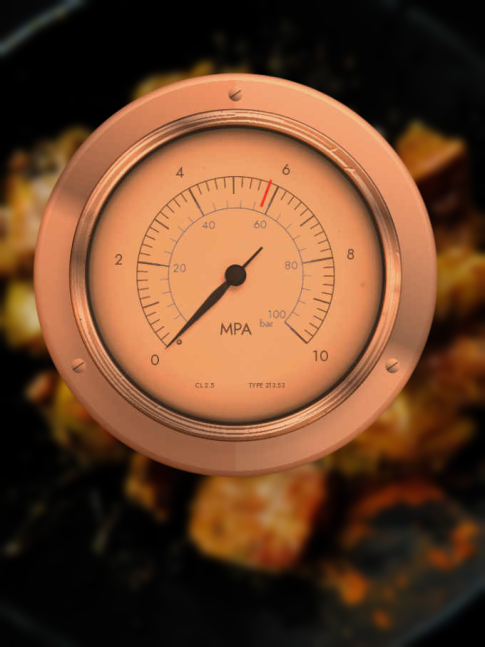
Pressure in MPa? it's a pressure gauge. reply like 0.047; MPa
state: 0; MPa
